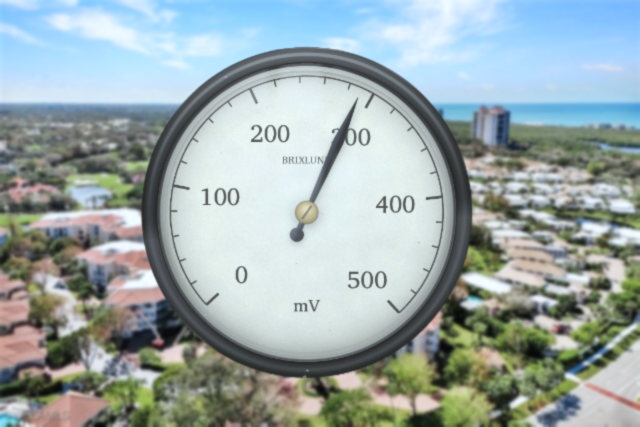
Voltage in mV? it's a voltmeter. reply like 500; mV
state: 290; mV
